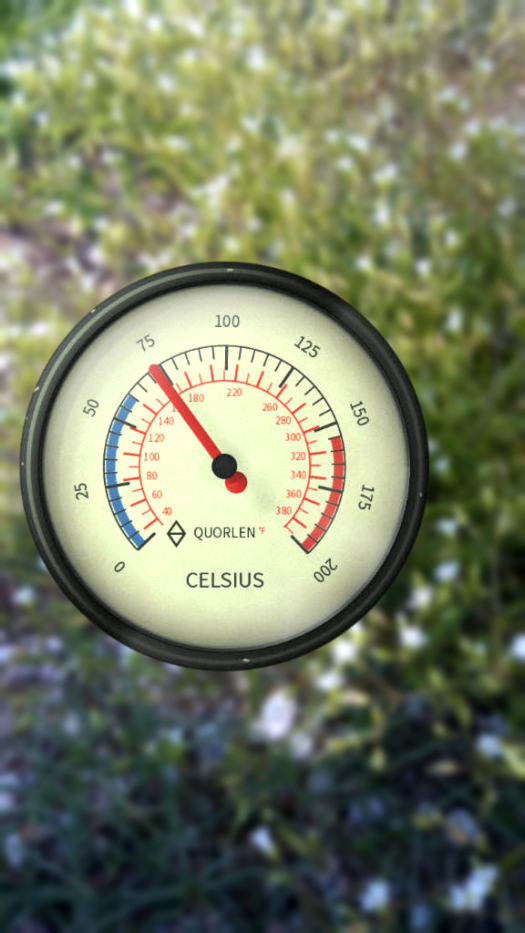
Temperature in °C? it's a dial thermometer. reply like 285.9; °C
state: 72.5; °C
